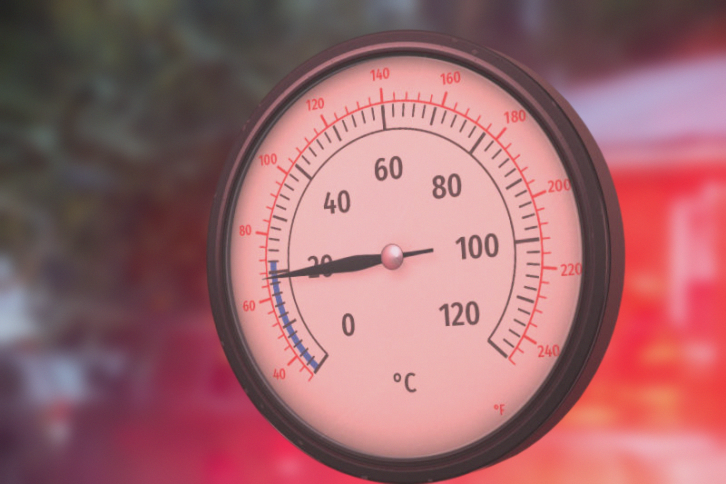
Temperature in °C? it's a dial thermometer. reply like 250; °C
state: 19; °C
